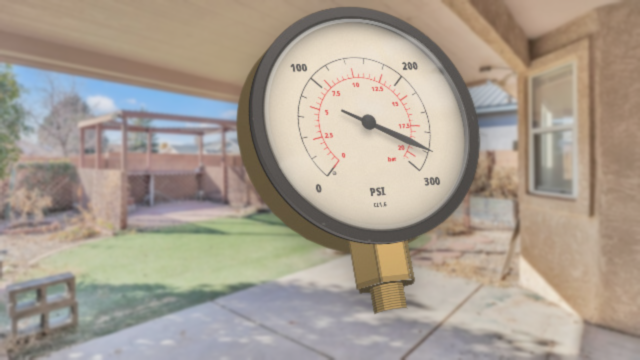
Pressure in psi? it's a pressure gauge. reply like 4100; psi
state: 280; psi
